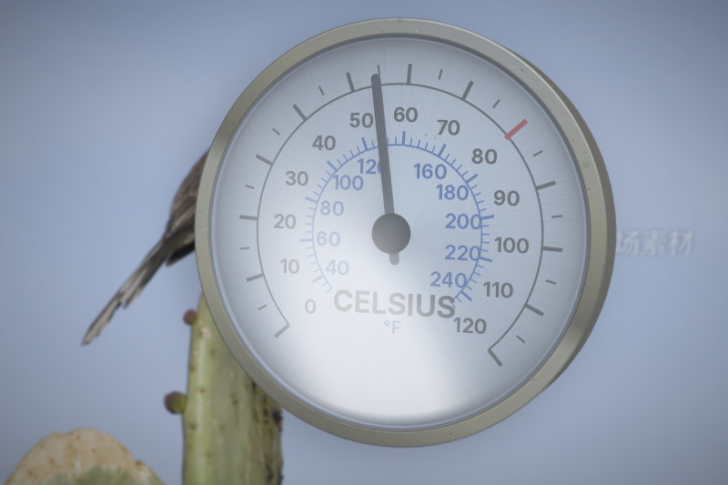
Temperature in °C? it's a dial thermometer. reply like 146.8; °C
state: 55; °C
